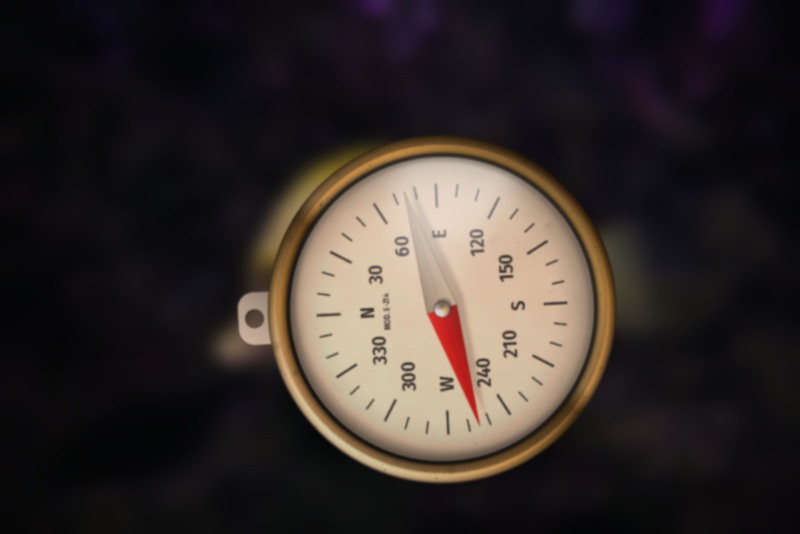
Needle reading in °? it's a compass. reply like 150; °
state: 255; °
